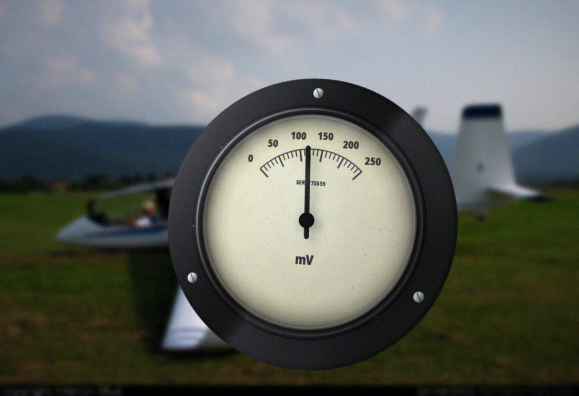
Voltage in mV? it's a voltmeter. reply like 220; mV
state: 120; mV
